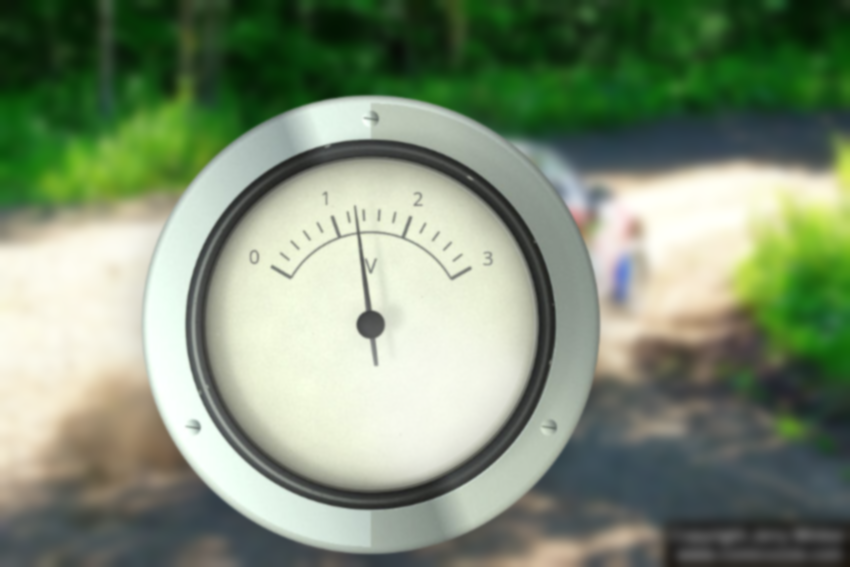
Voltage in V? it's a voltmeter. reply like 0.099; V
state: 1.3; V
